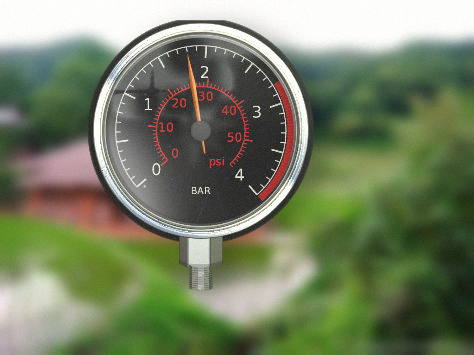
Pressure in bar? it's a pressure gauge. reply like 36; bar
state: 1.8; bar
